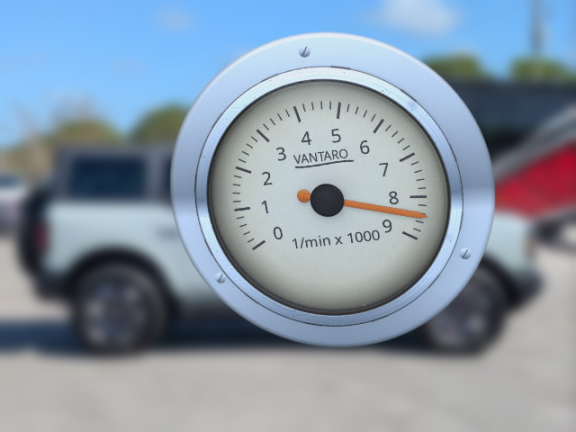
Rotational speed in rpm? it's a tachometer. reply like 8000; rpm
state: 8400; rpm
